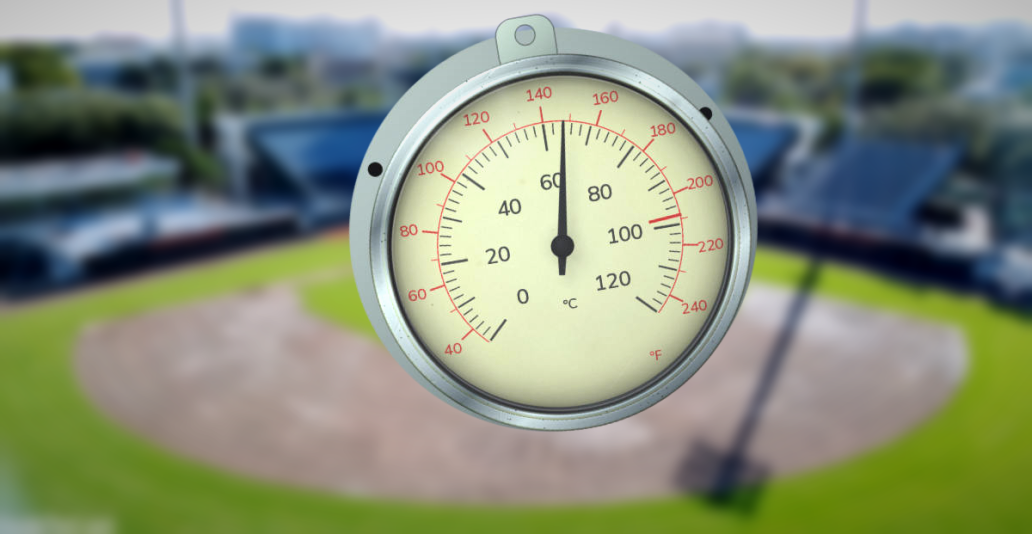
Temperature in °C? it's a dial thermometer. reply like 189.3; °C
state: 64; °C
